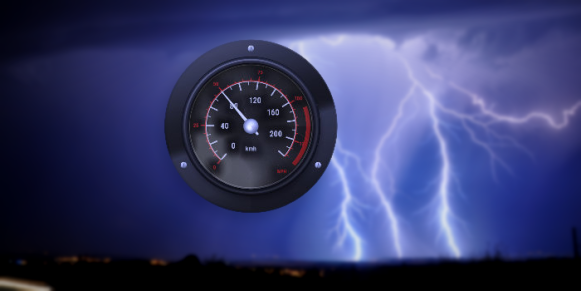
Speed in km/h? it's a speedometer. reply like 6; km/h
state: 80; km/h
